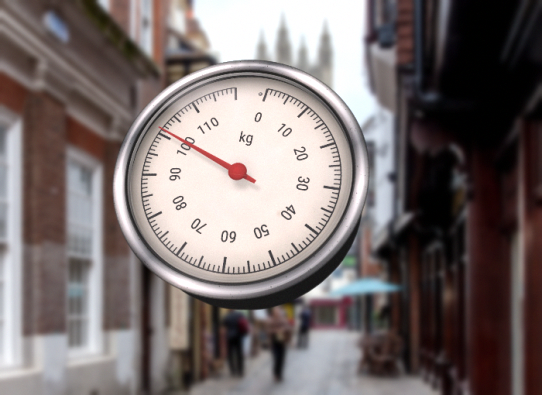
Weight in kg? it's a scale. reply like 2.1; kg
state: 101; kg
